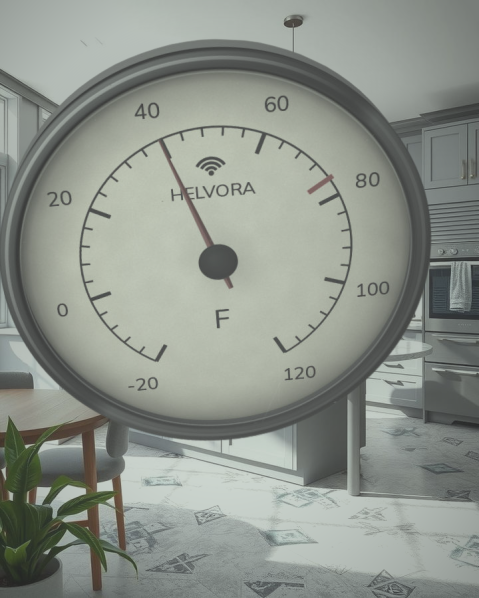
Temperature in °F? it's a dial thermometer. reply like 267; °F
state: 40; °F
